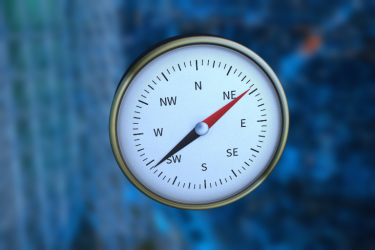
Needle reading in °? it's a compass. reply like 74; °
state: 55; °
